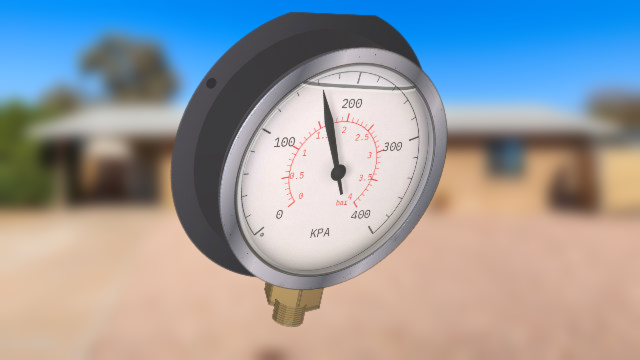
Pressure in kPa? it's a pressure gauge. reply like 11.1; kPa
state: 160; kPa
